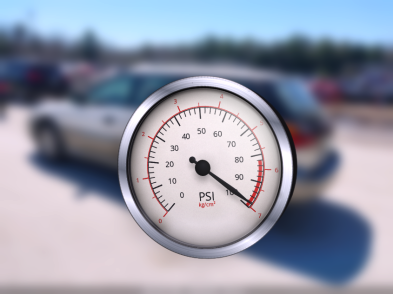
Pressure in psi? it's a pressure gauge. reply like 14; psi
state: 98; psi
